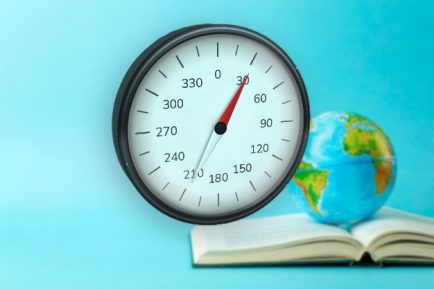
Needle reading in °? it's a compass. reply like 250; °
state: 30; °
